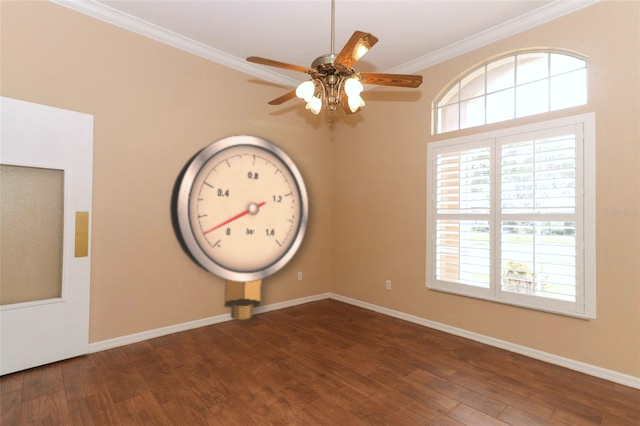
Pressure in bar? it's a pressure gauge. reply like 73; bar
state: 0.1; bar
